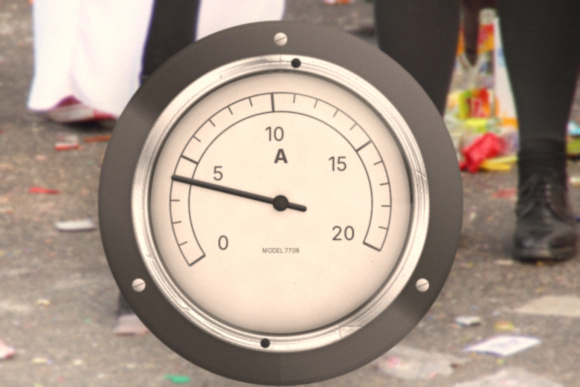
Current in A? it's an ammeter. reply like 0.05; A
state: 4; A
